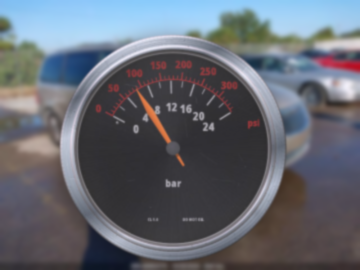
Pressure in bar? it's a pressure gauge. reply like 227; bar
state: 6; bar
